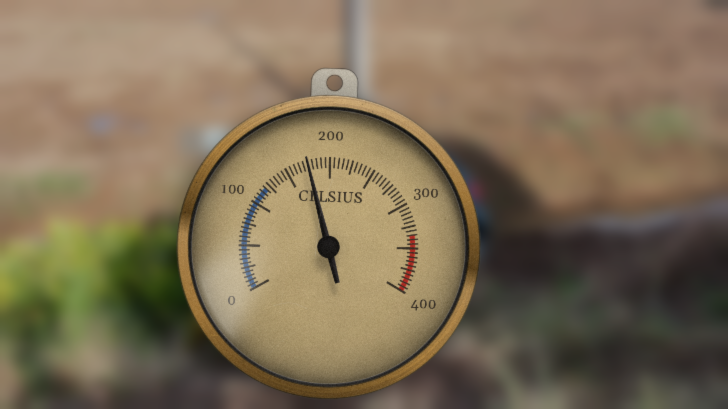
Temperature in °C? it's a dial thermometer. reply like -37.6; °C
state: 175; °C
